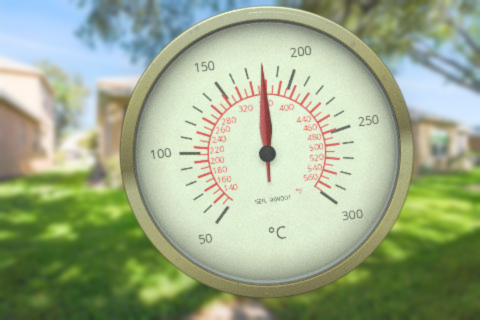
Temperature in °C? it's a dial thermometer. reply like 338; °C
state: 180; °C
